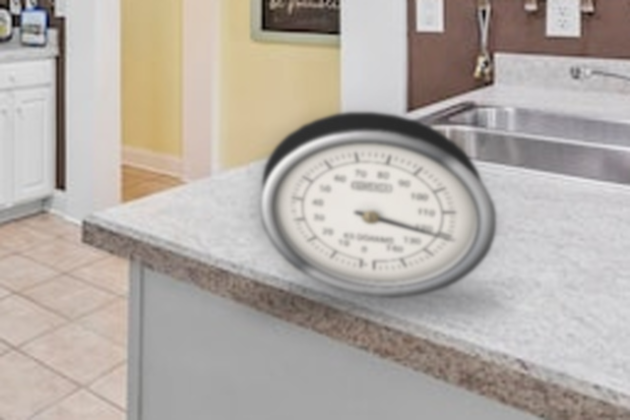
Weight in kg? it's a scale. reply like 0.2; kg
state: 120; kg
